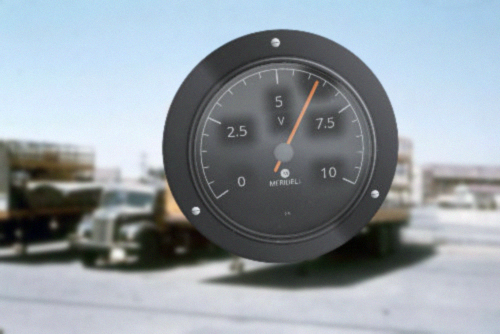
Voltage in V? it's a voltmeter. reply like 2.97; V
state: 6.25; V
